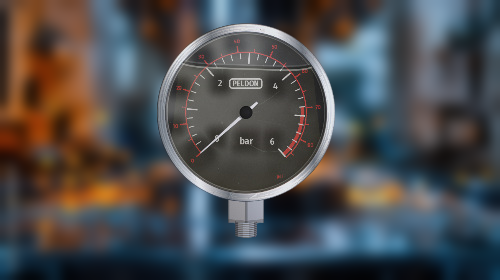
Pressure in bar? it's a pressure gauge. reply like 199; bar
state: 0; bar
